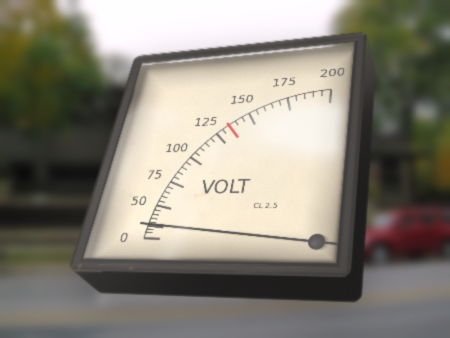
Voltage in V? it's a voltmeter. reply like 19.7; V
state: 25; V
